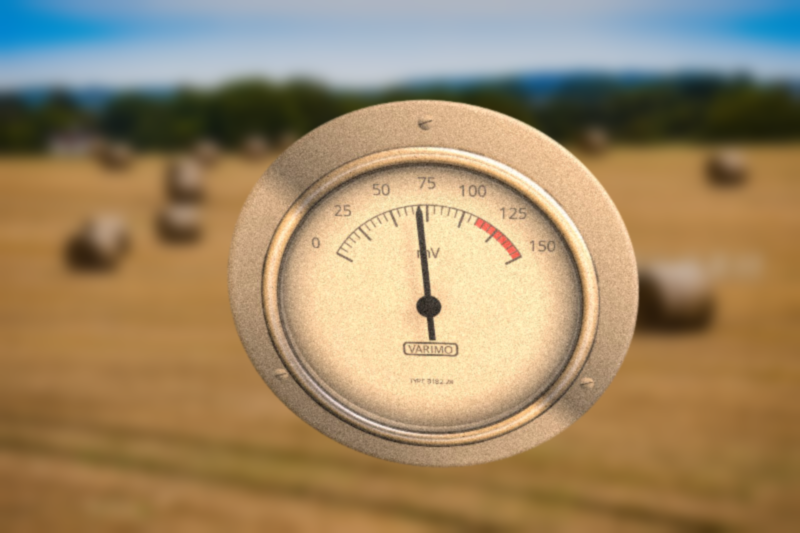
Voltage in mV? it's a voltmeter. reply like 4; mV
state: 70; mV
